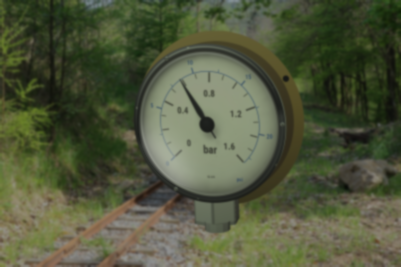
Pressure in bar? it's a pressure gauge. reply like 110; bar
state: 0.6; bar
